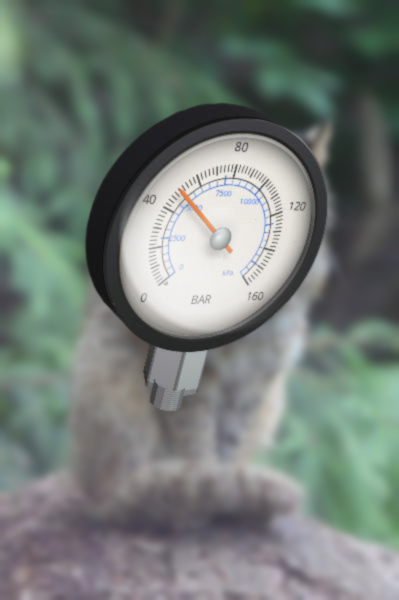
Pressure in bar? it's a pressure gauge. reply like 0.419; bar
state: 50; bar
